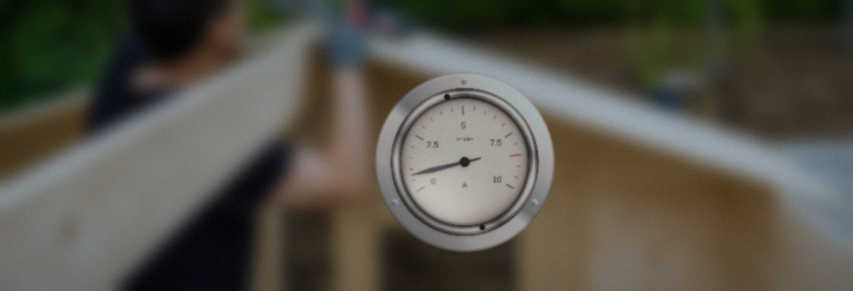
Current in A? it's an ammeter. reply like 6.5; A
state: 0.75; A
